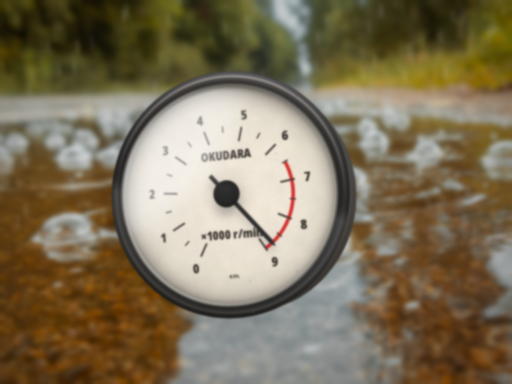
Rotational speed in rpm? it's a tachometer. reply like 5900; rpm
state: 8750; rpm
